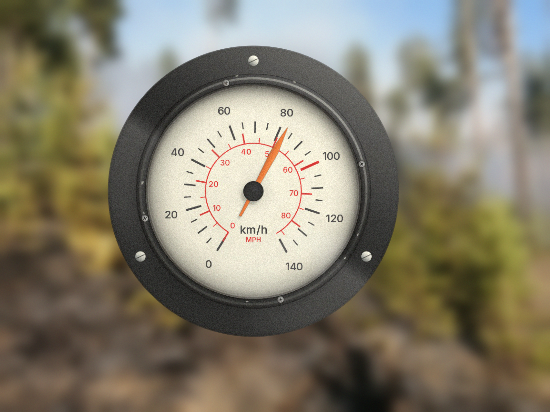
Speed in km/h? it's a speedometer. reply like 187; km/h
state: 82.5; km/h
